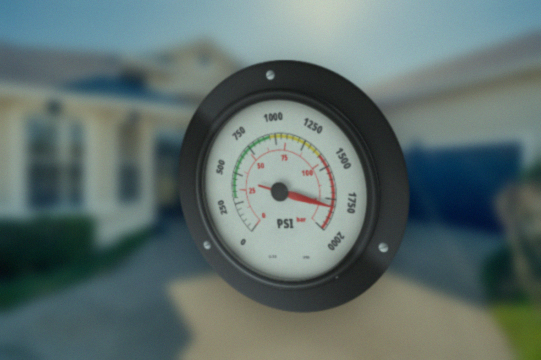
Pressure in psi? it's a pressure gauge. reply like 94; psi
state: 1800; psi
